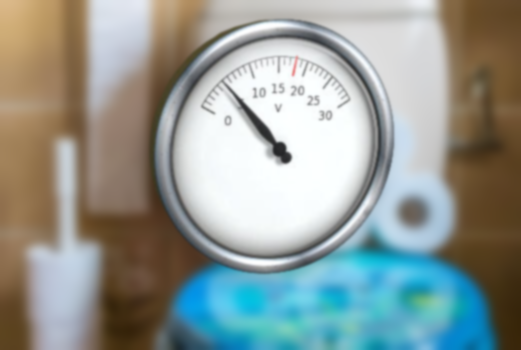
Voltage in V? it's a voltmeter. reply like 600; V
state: 5; V
